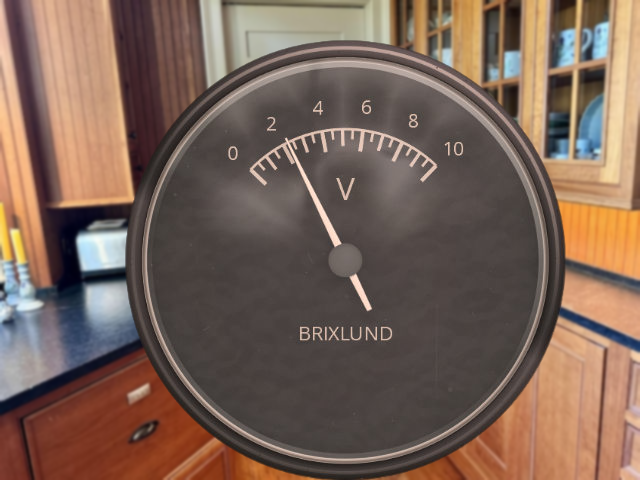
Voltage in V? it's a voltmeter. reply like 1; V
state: 2.25; V
